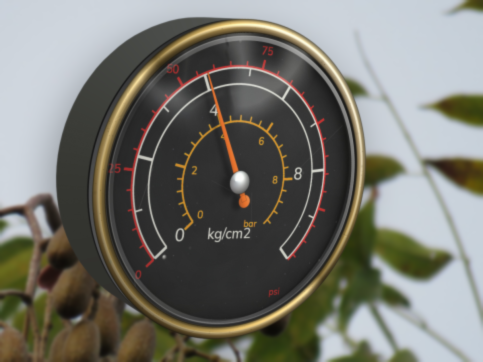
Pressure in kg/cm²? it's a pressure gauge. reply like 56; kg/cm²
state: 4; kg/cm²
